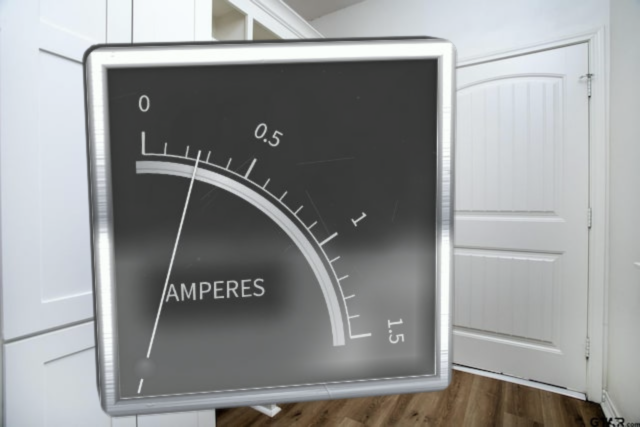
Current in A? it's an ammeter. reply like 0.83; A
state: 0.25; A
